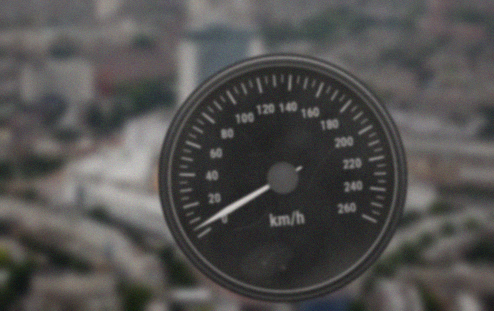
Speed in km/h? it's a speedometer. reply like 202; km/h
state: 5; km/h
